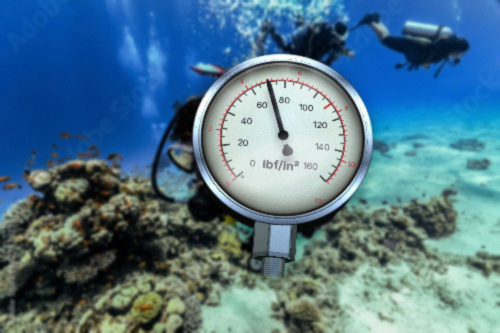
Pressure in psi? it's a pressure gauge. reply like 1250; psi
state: 70; psi
